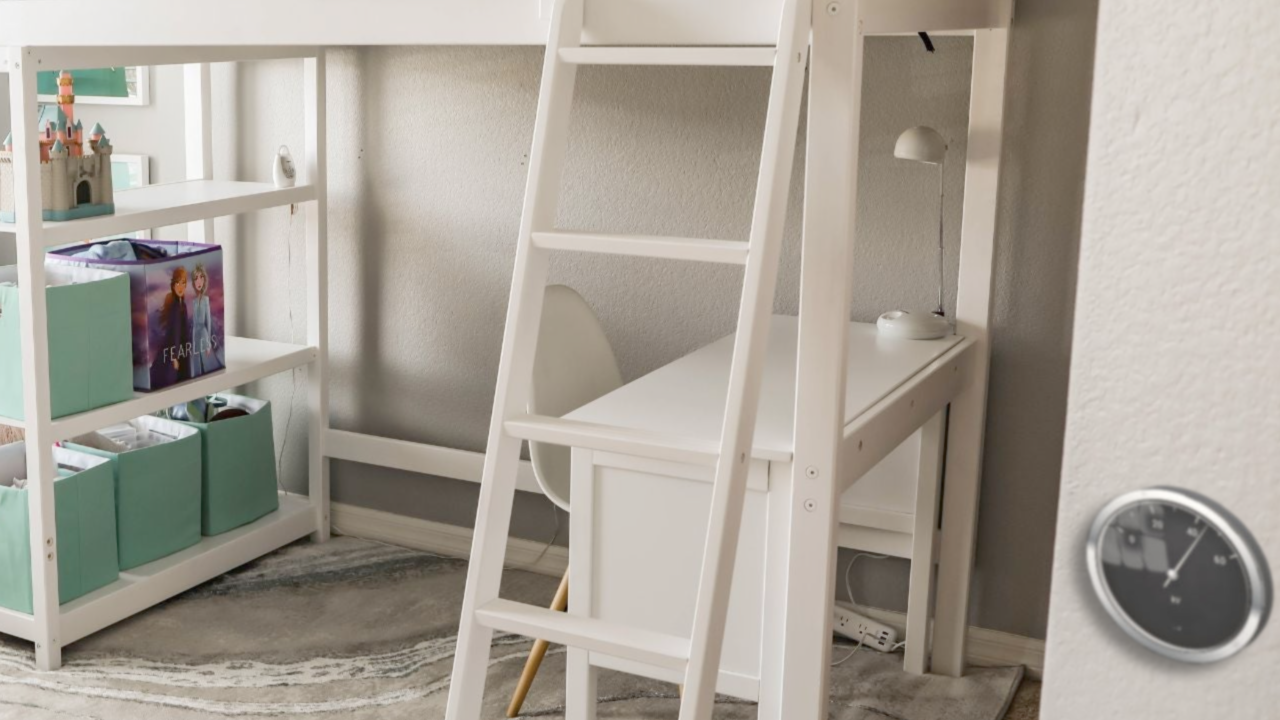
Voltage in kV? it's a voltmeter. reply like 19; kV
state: 45; kV
